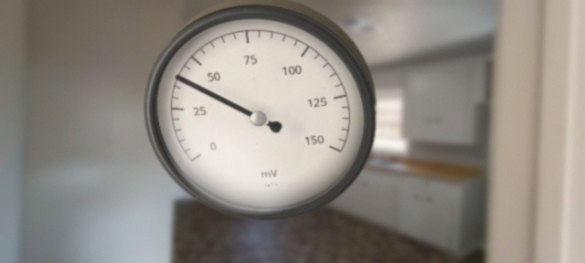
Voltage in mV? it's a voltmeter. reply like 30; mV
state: 40; mV
